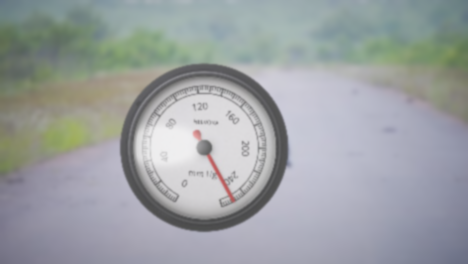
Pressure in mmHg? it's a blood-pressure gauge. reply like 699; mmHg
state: 250; mmHg
